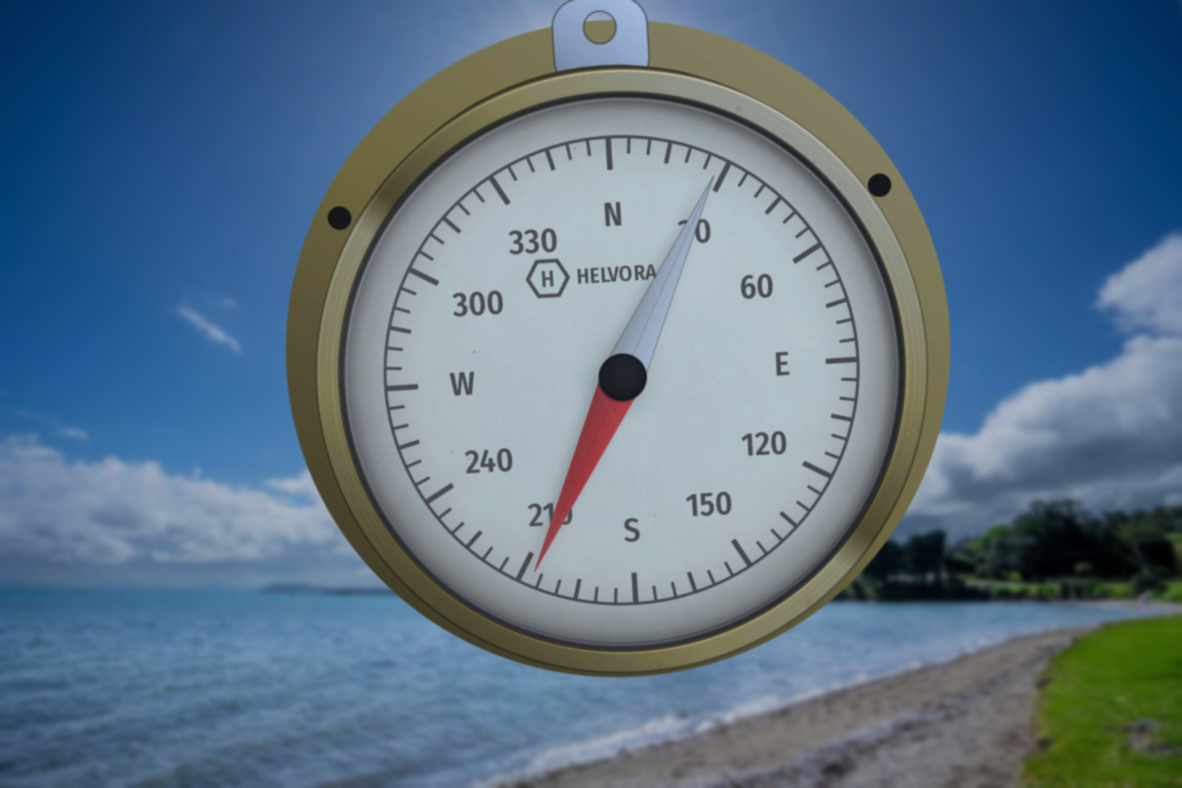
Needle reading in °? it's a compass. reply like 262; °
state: 207.5; °
